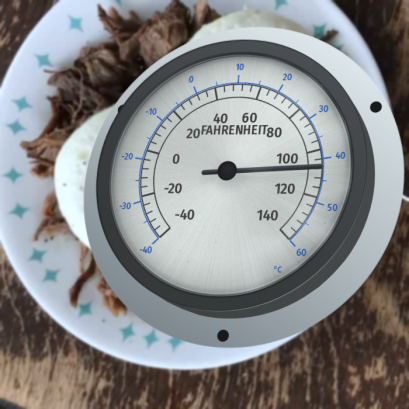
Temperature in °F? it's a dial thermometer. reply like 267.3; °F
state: 108; °F
